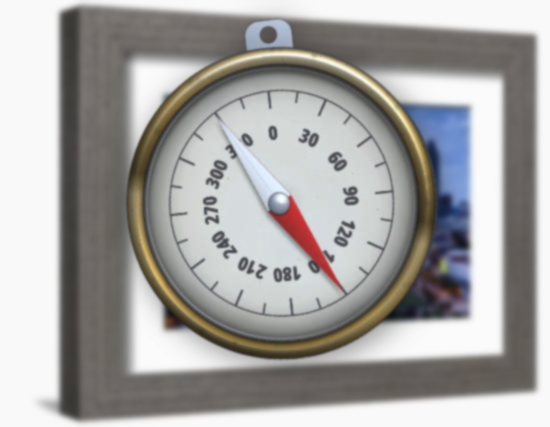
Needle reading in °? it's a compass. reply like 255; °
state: 150; °
